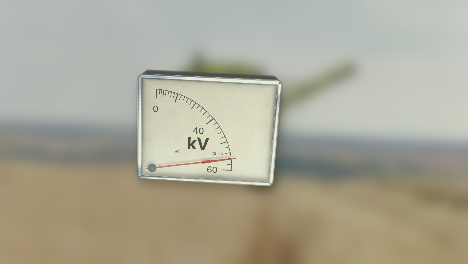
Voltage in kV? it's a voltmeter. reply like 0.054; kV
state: 56; kV
